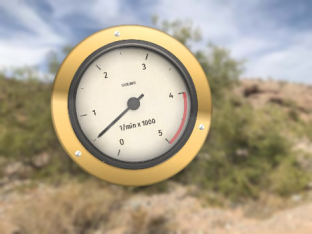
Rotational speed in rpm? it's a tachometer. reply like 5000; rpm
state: 500; rpm
